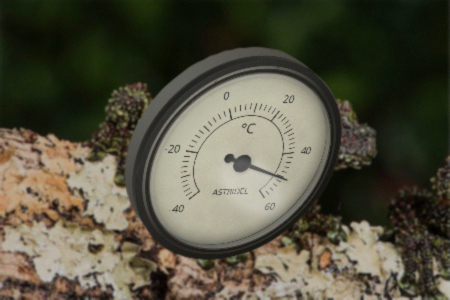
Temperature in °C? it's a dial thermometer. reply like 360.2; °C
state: 50; °C
